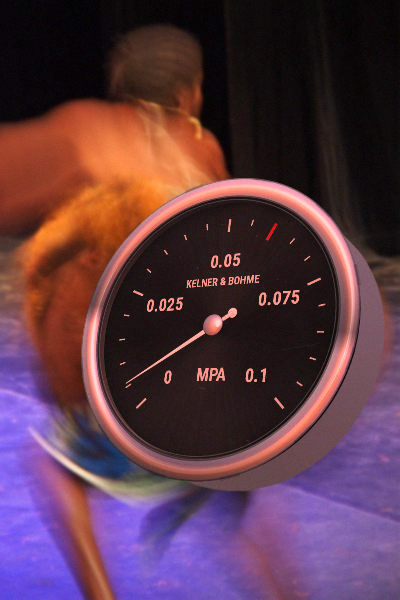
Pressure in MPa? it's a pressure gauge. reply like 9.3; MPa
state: 0.005; MPa
